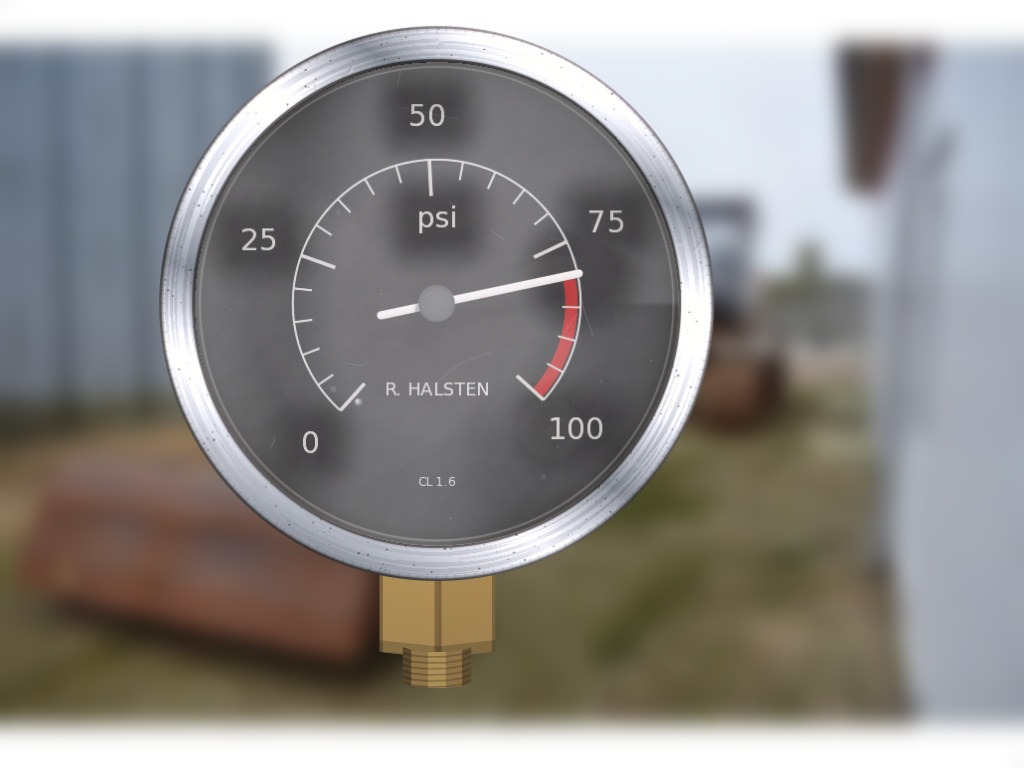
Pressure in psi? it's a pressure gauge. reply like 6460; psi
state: 80; psi
